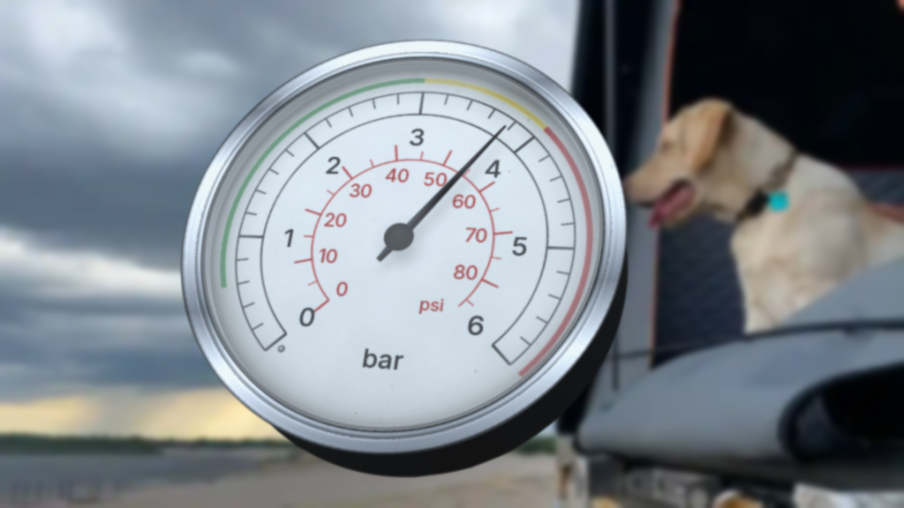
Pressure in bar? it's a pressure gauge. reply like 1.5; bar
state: 3.8; bar
